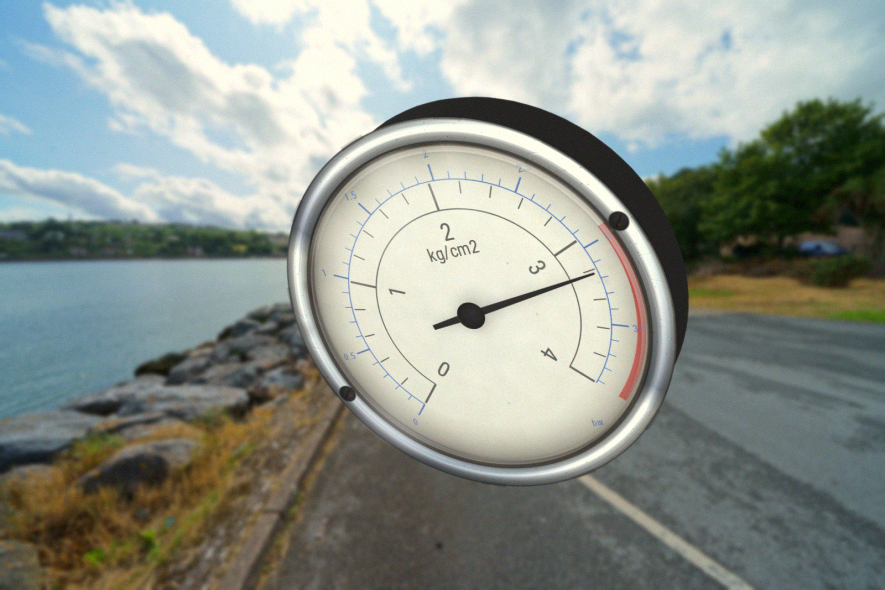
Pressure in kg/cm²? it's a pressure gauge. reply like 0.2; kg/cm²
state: 3.2; kg/cm²
